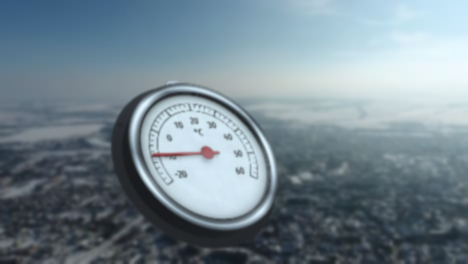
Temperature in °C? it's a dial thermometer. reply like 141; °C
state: -10; °C
